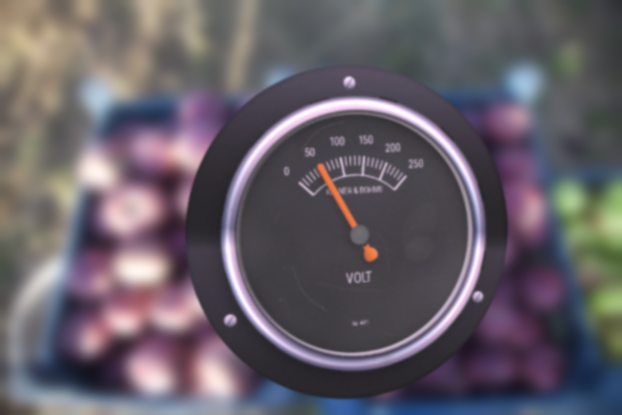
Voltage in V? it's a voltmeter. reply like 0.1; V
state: 50; V
